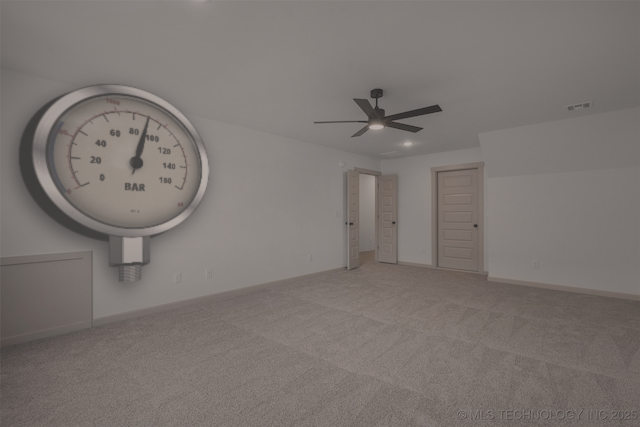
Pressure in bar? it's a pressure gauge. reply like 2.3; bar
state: 90; bar
